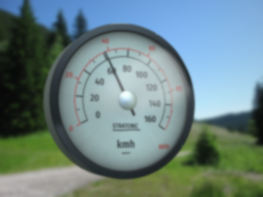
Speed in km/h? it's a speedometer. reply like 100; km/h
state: 60; km/h
